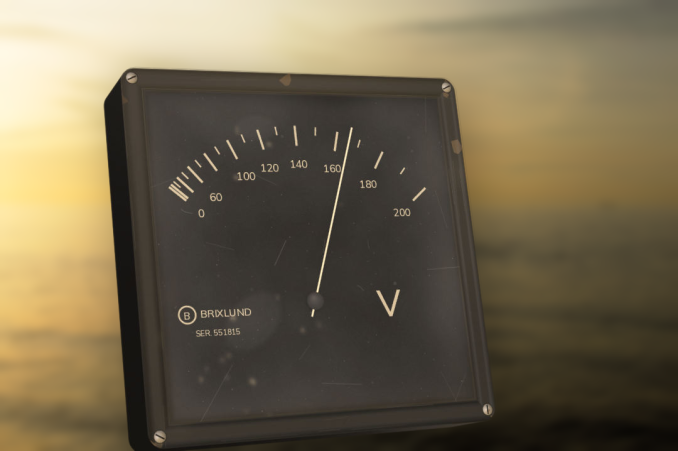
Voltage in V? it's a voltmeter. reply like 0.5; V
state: 165; V
